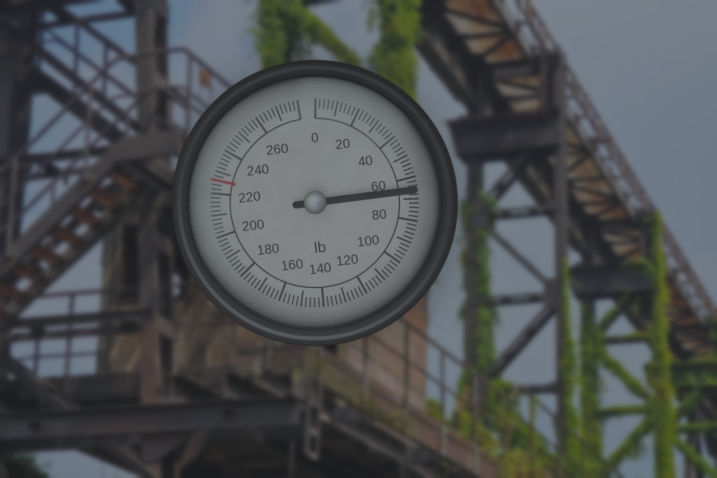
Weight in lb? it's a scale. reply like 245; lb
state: 66; lb
